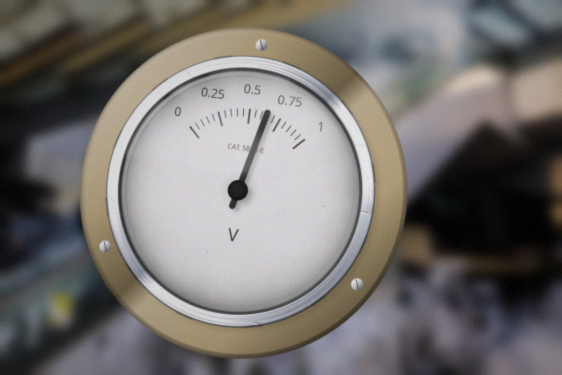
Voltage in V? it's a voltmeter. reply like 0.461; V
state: 0.65; V
